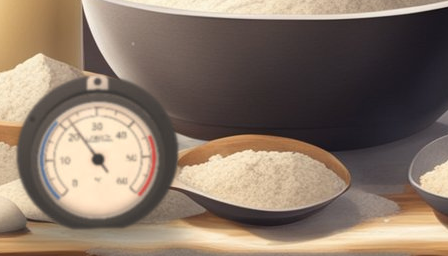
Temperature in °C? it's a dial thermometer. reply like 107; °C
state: 22.5; °C
